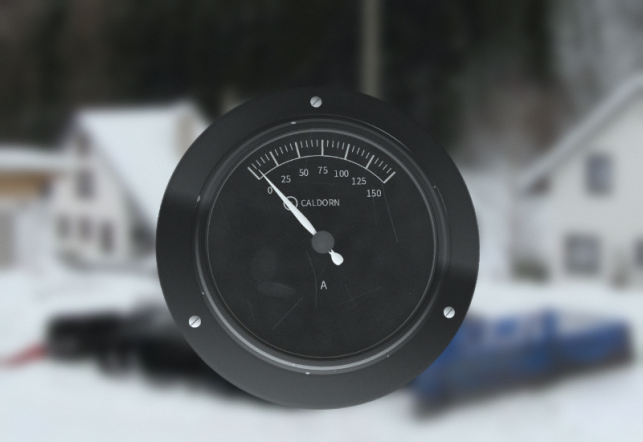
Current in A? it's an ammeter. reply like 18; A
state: 5; A
